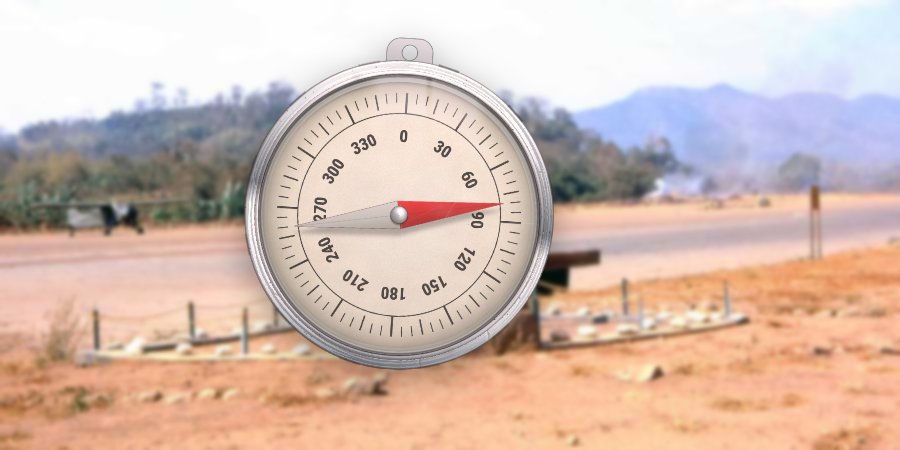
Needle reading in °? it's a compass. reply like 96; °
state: 80; °
